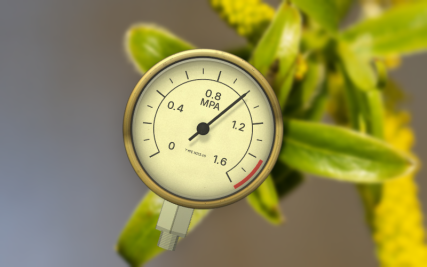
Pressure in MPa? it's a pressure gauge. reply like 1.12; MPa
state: 1; MPa
